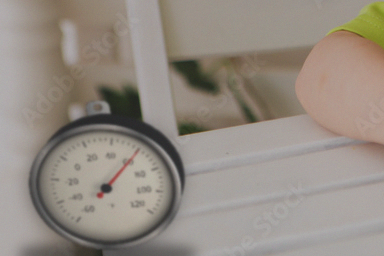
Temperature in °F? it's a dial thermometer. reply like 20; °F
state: 60; °F
